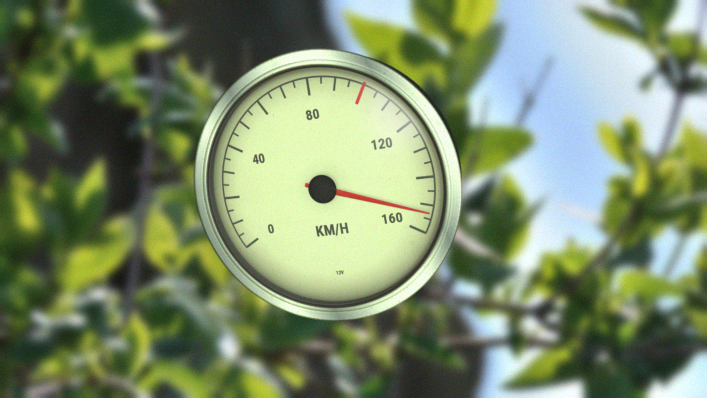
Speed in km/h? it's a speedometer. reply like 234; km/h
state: 152.5; km/h
